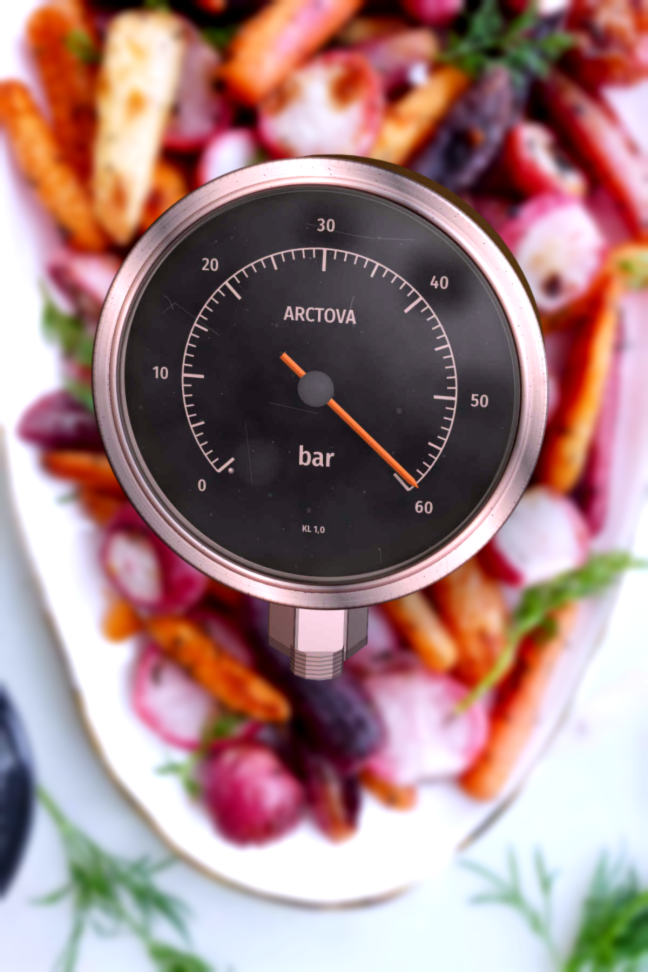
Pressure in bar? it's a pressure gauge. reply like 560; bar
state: 59; bar
